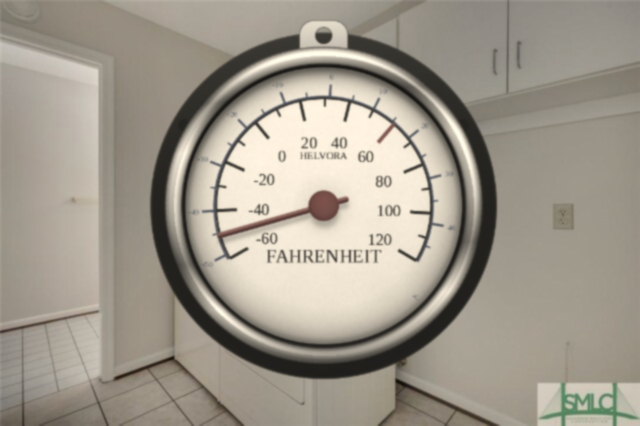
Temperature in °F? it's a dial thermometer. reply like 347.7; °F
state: -50; °F
